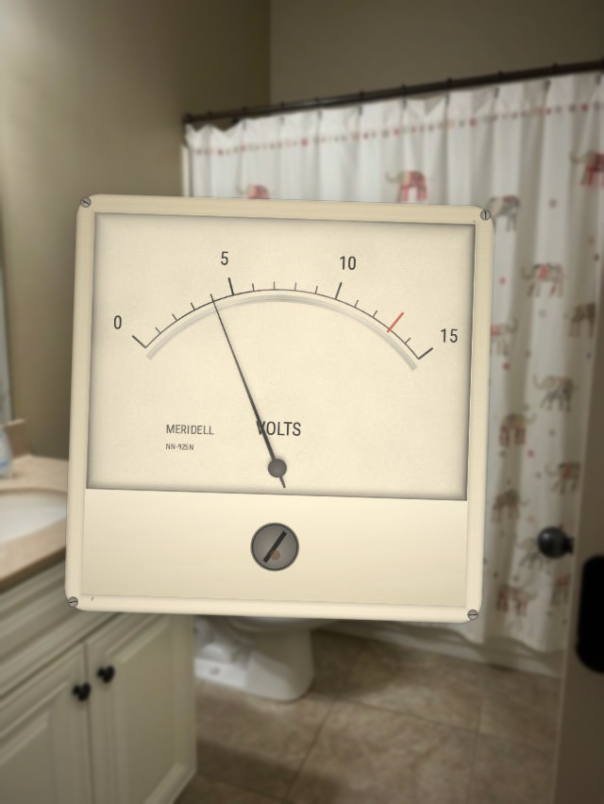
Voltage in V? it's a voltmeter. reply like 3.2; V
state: 4; V
